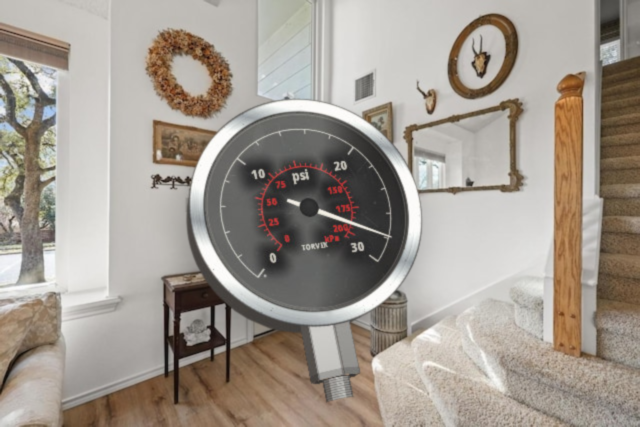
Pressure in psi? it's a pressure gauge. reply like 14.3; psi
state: 28; psi
